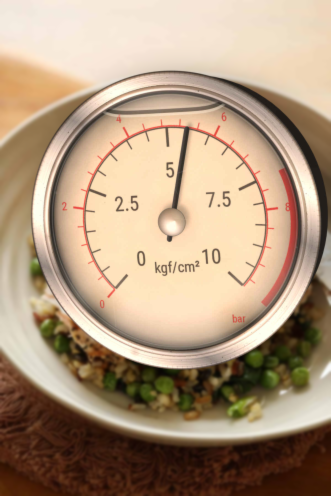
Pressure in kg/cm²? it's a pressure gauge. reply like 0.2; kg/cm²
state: 5.5; kg/cm²
